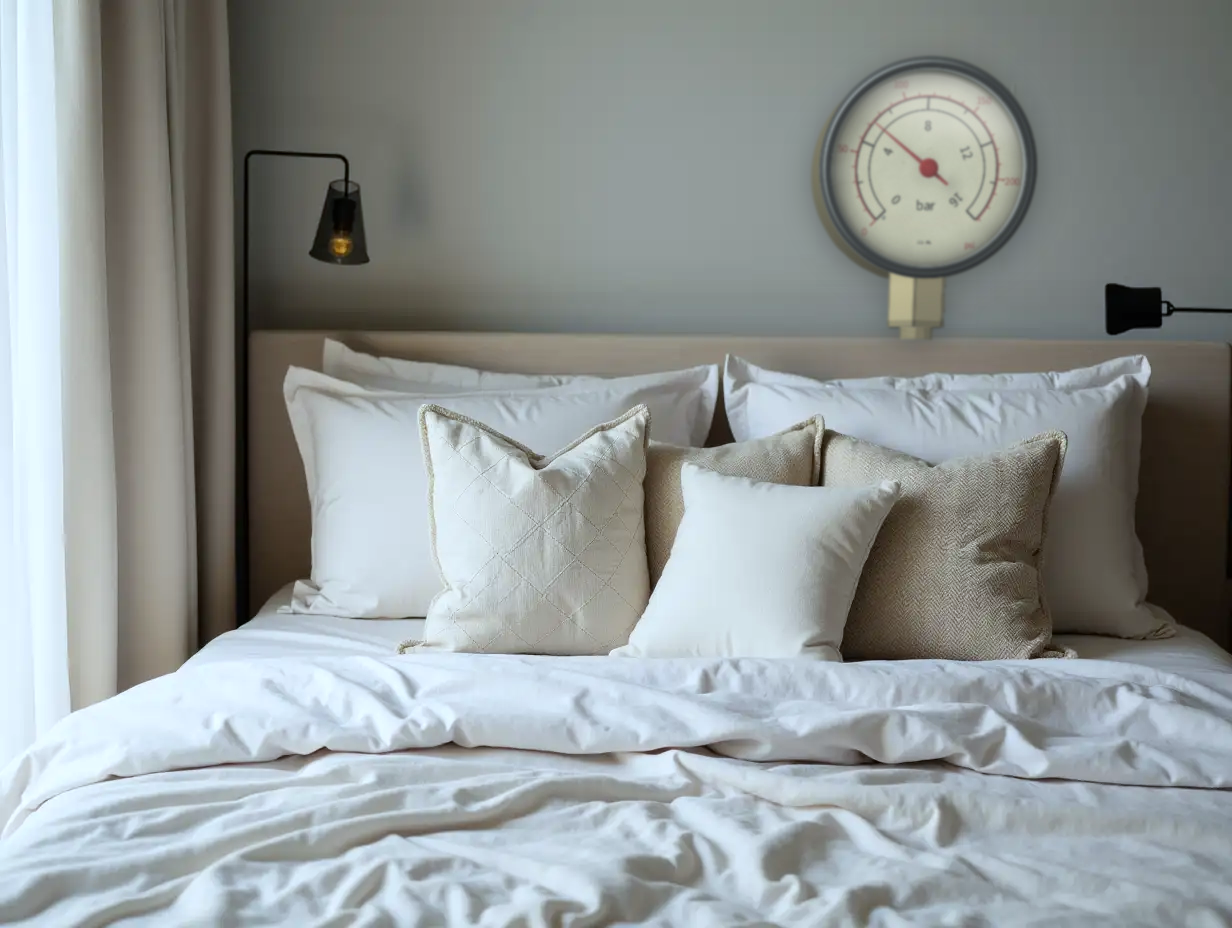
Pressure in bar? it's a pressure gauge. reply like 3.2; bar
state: 5; bar
